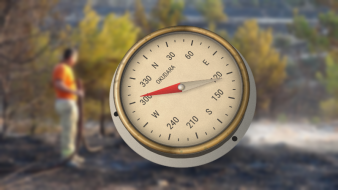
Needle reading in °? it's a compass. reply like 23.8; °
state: 305; °
